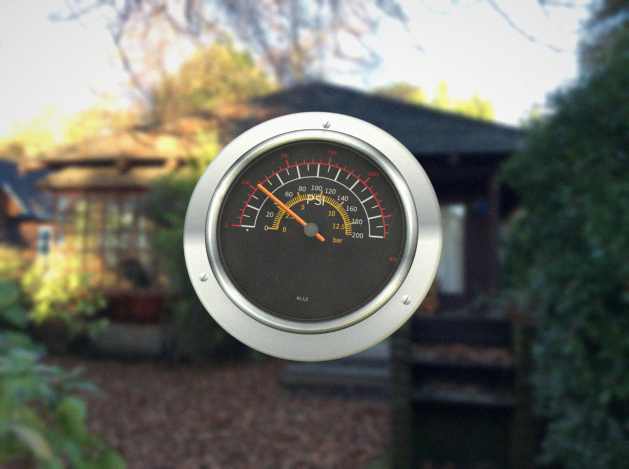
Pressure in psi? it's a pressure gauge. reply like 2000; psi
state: 40; psi
